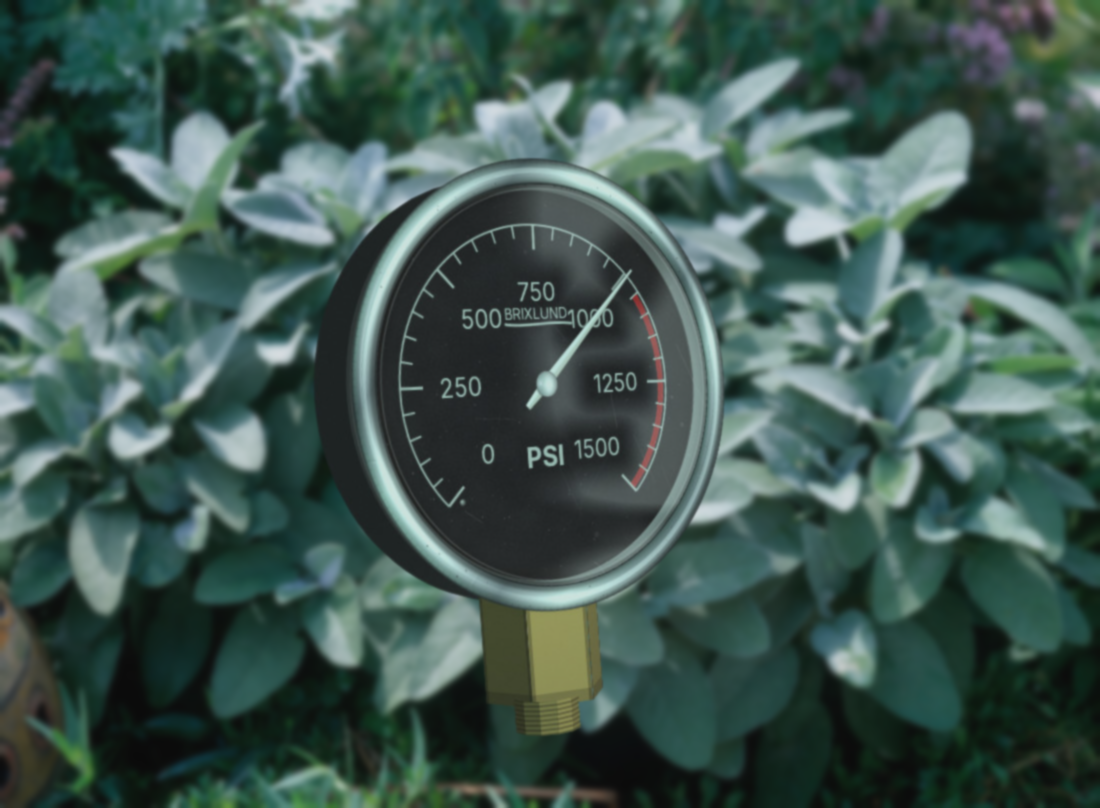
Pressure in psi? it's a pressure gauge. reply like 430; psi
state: 1000; psi
